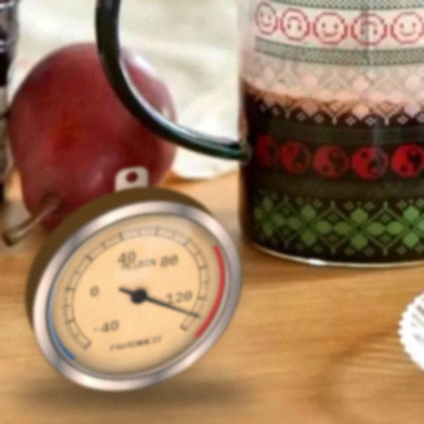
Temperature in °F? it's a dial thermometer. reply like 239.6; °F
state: 130; °F
